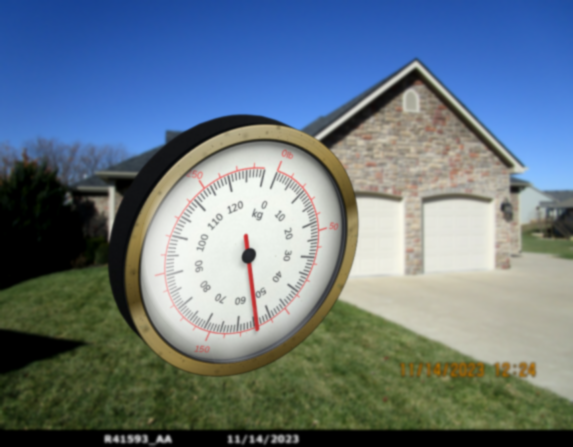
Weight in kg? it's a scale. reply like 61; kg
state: 55; kg
